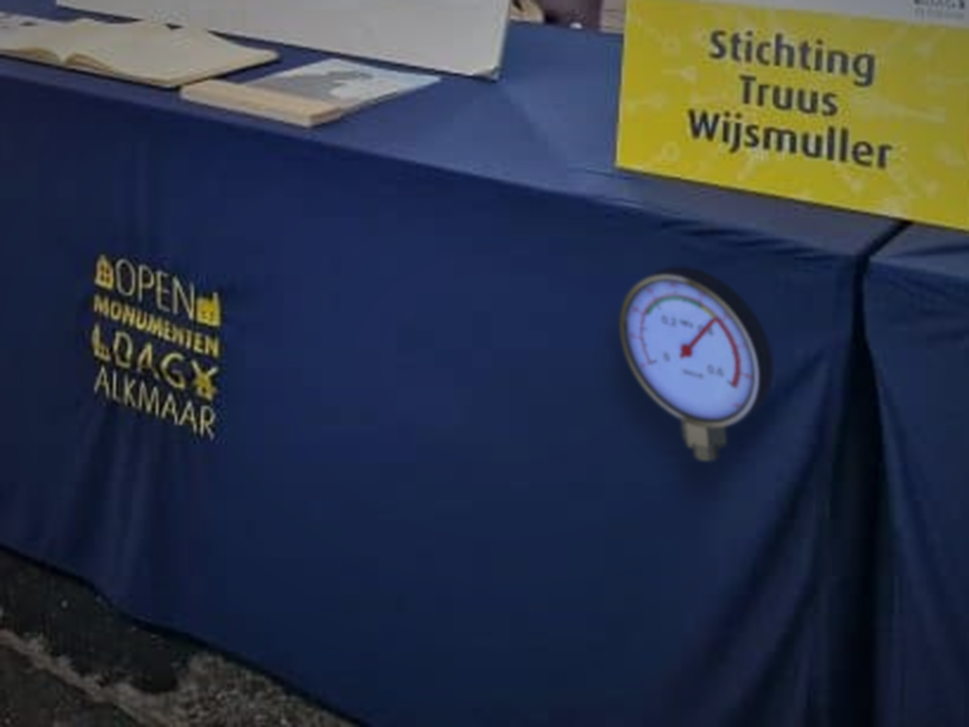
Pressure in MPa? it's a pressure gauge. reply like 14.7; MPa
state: 0.4; MPa
